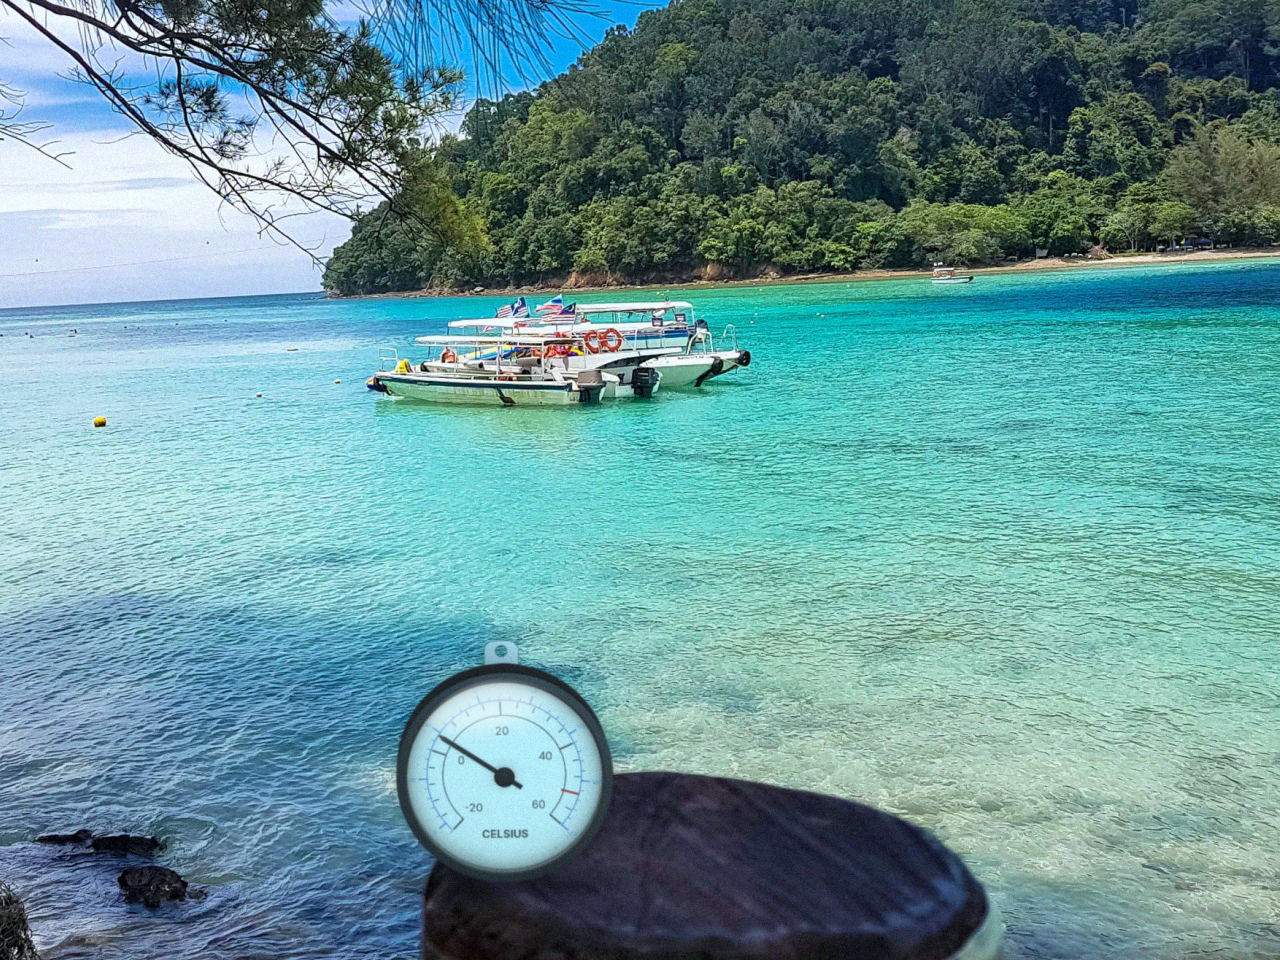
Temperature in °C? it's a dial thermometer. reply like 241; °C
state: 4; °C
